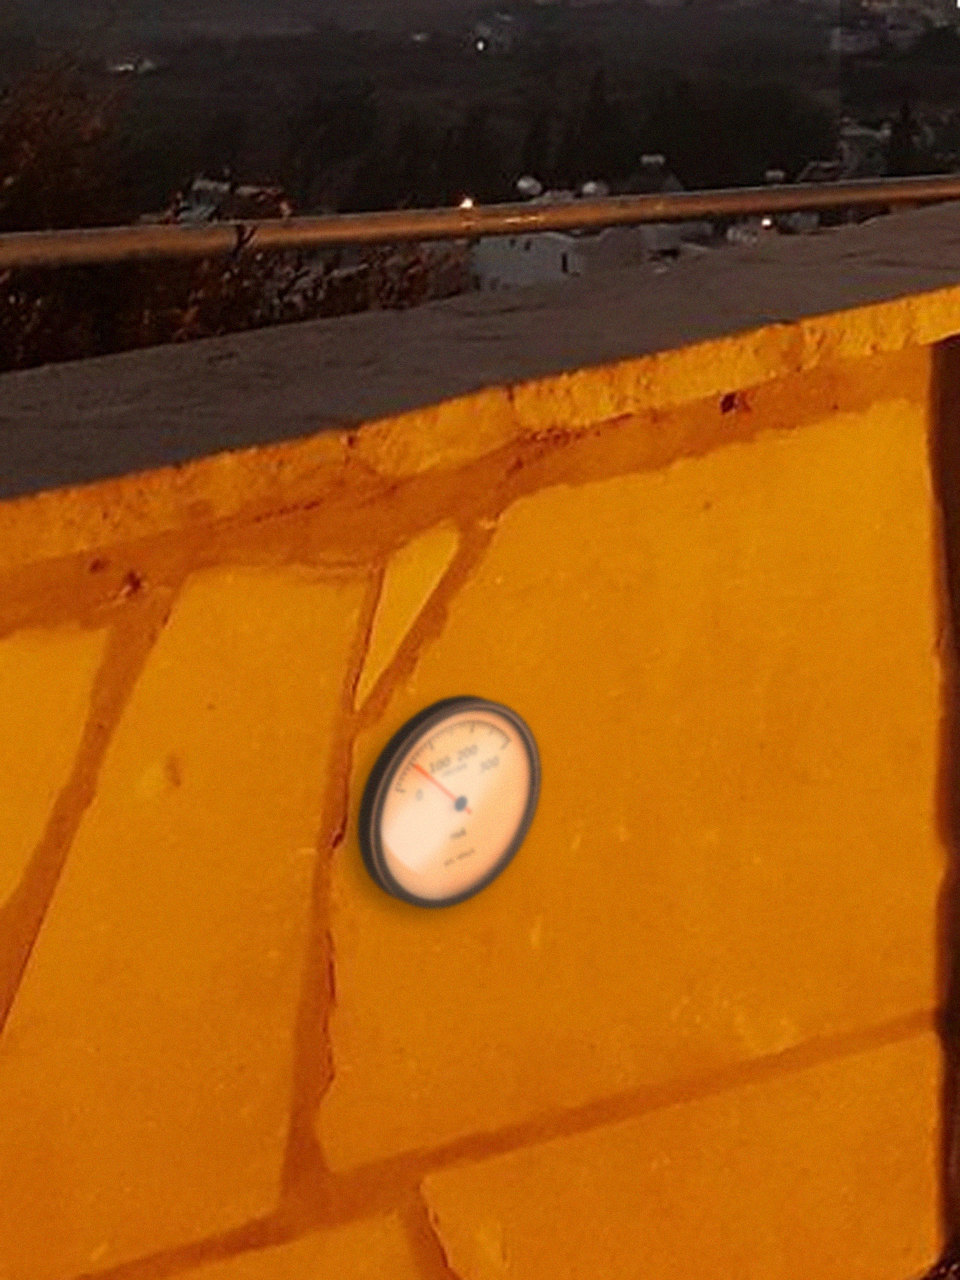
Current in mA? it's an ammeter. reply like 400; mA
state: 50; mA
